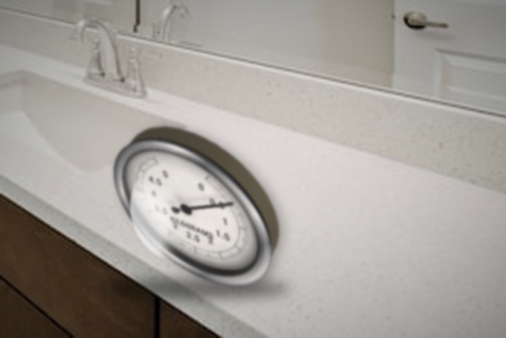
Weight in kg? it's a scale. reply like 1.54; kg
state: 0.5; kg
